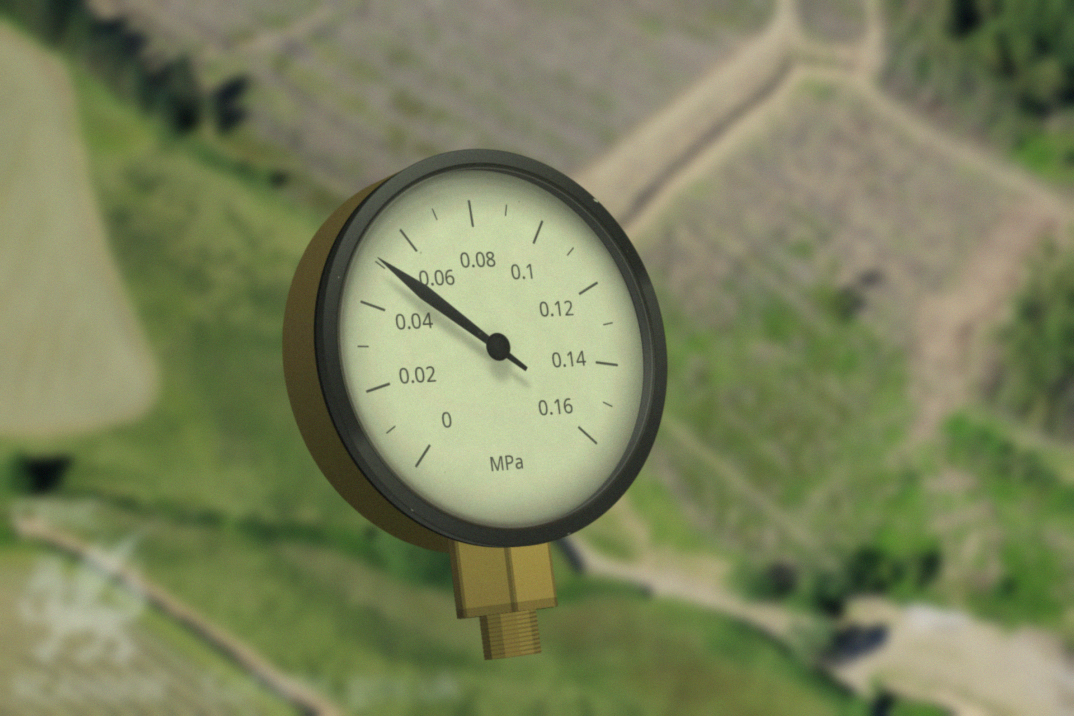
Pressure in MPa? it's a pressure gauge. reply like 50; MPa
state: 0.05; MPa
